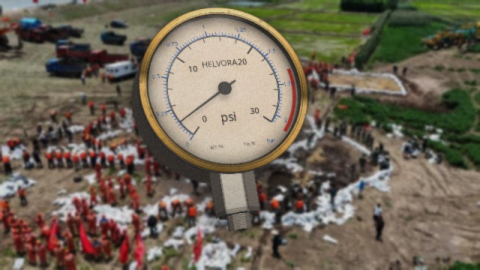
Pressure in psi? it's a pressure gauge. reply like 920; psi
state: 2; psi
